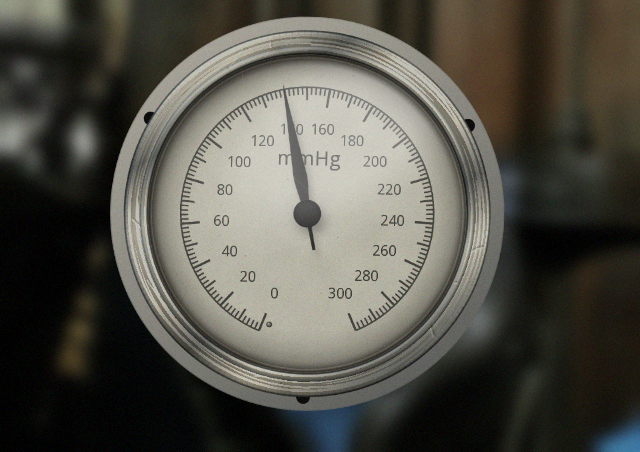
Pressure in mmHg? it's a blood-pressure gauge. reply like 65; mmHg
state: 140; mmHg
